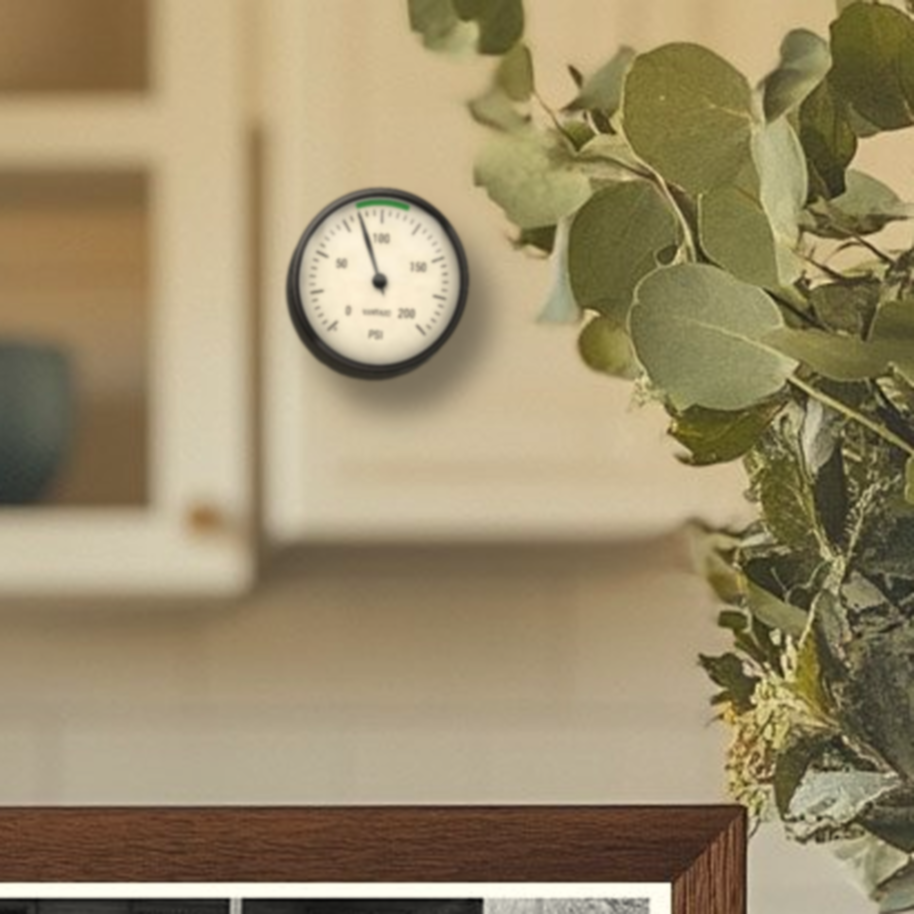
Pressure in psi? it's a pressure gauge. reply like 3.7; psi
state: 85; psi
